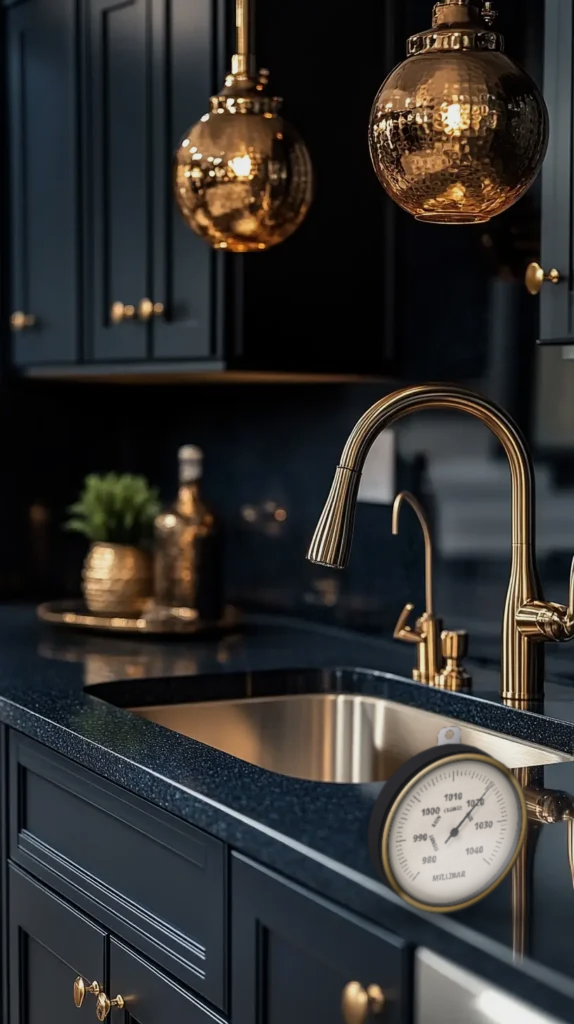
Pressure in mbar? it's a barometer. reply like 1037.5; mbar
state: 1020; mbar
